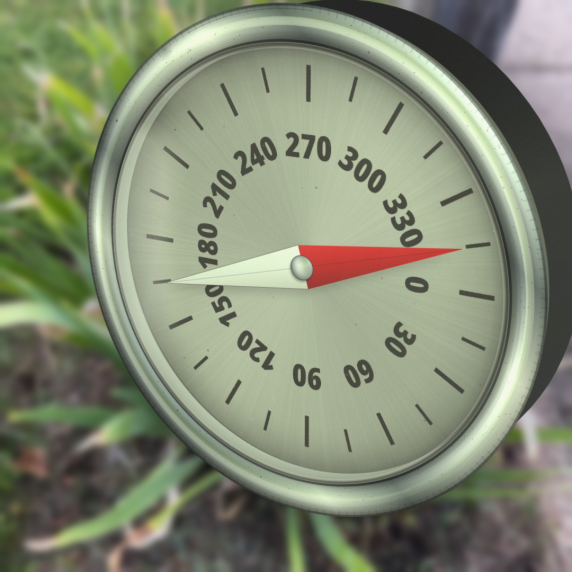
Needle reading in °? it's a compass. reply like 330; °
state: 345; °
